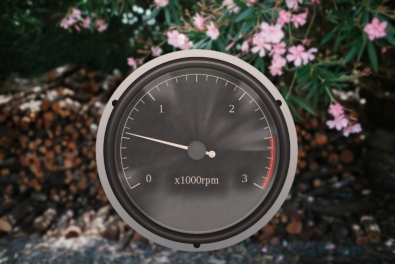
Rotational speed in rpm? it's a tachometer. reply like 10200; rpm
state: 550; rpm
